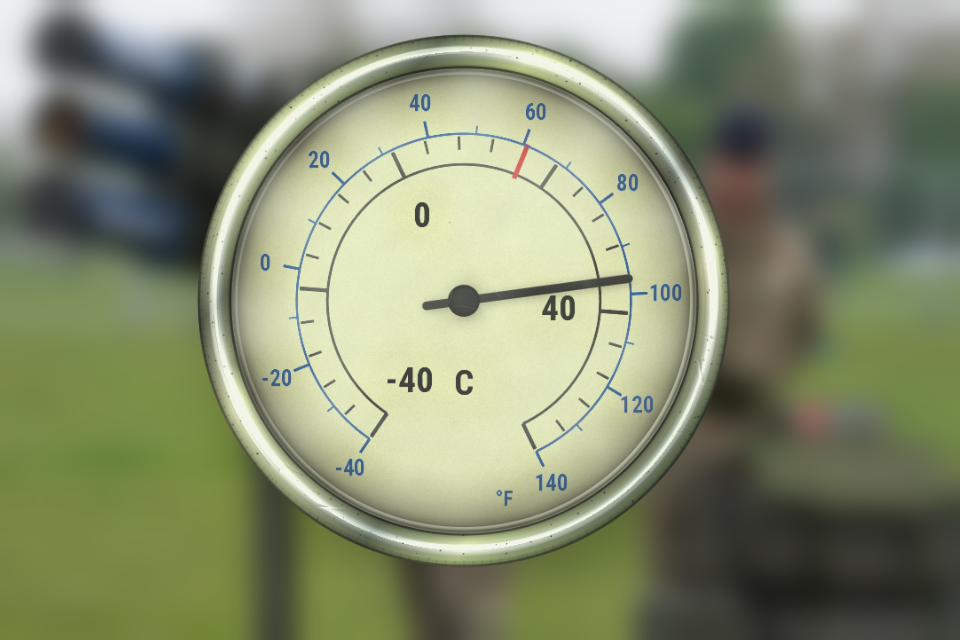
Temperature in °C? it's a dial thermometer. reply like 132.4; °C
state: 36; °C
